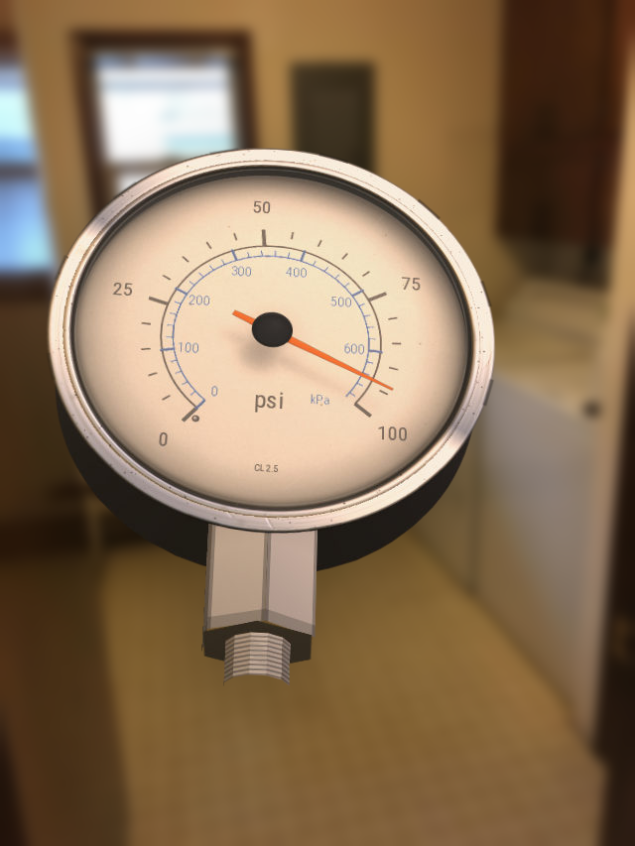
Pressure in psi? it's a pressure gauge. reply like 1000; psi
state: 95; psi
